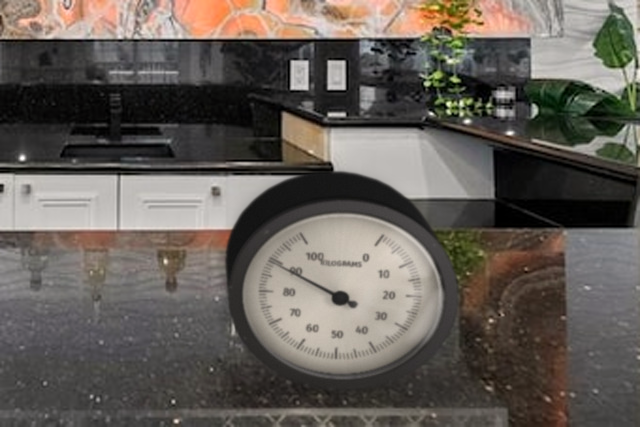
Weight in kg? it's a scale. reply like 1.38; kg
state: 90; kg
